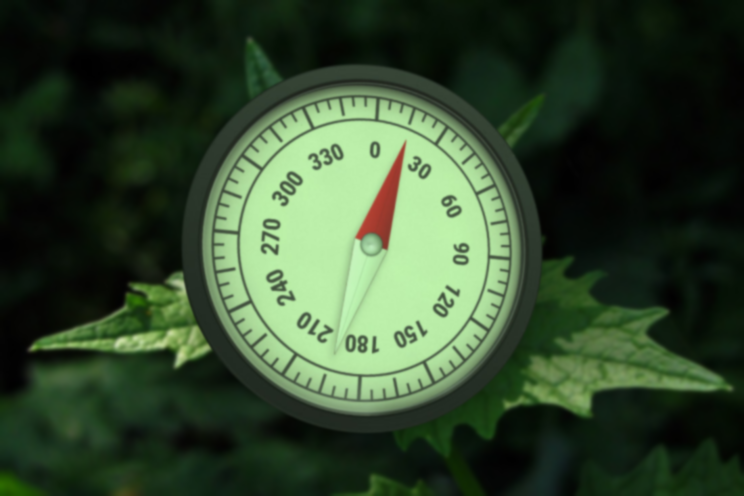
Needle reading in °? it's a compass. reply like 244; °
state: 15; °
